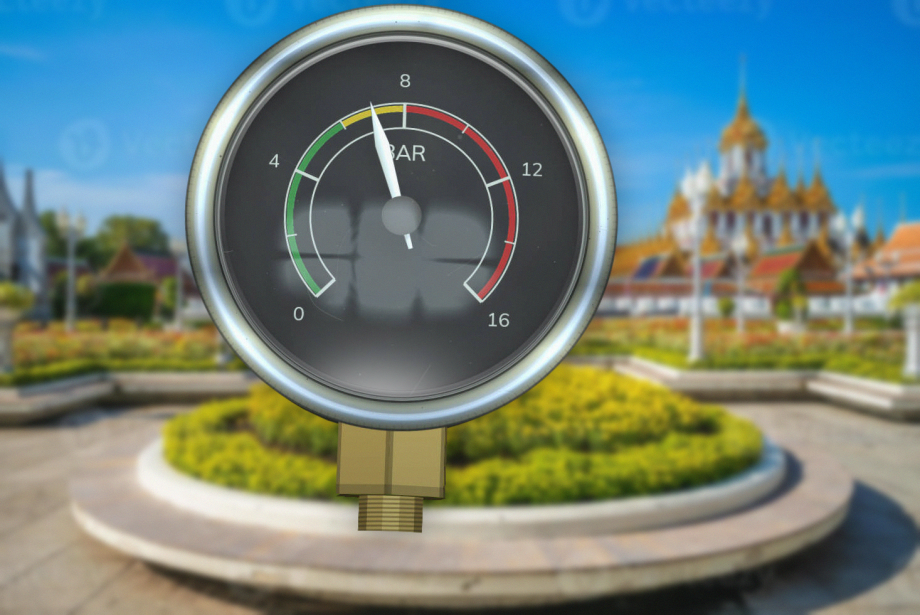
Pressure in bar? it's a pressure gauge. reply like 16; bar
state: 7; bar
